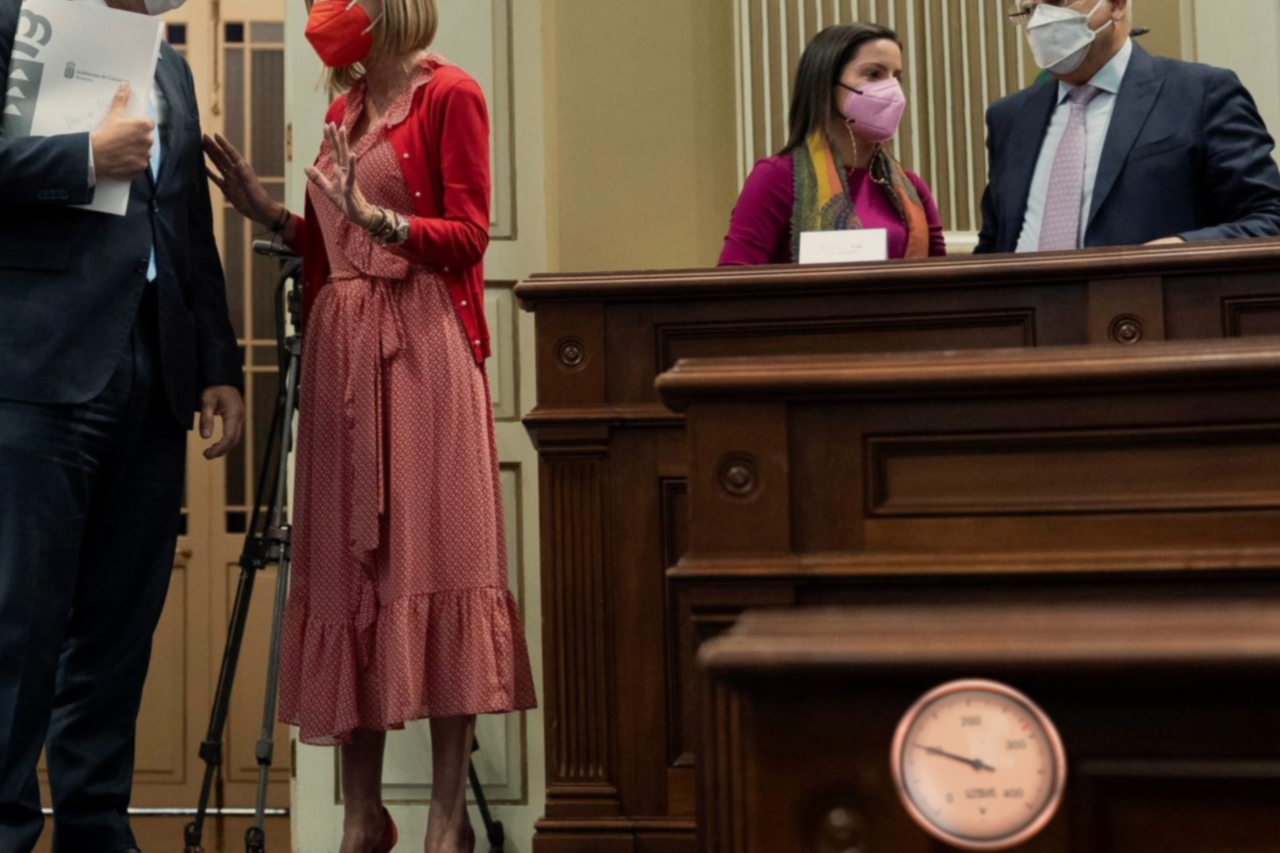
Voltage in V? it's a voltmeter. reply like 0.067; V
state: 100; V
